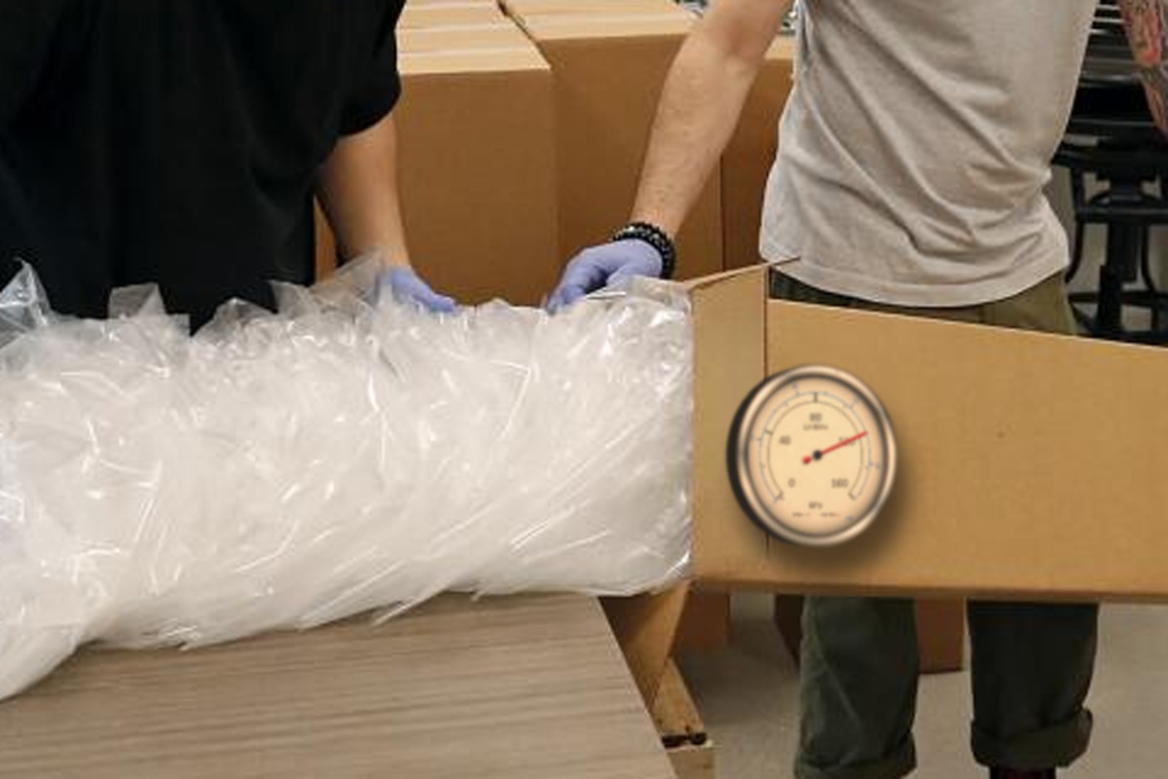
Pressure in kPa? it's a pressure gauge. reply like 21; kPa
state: 120; kPa
